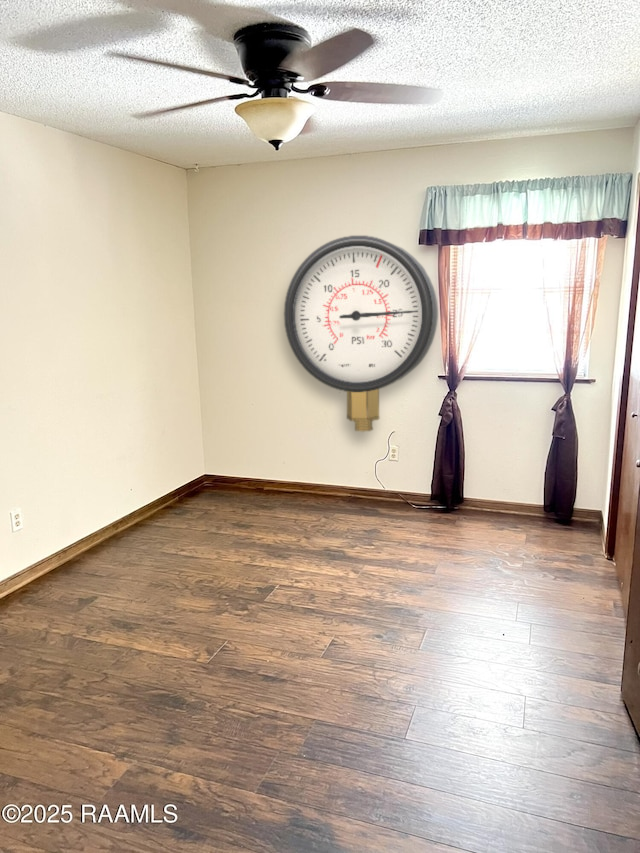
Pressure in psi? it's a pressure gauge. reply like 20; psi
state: 25; psi
